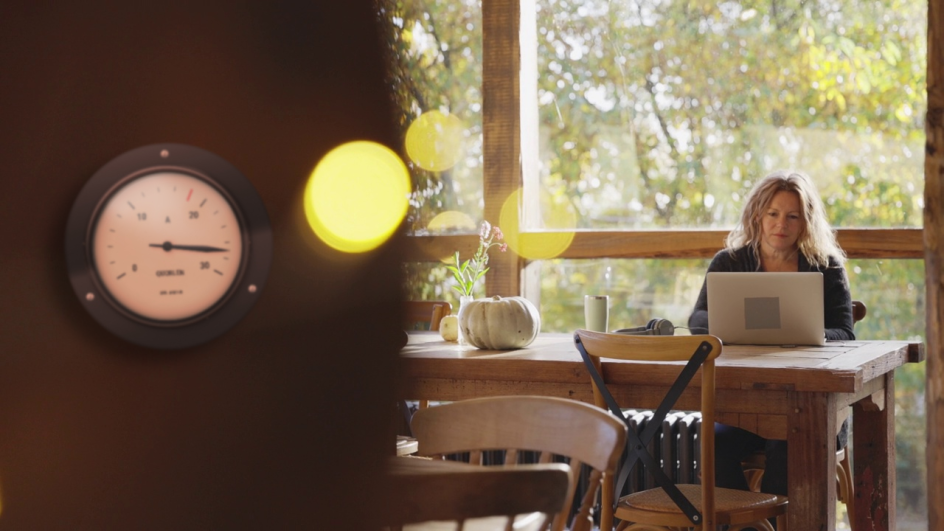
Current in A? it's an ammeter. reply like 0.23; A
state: 27; A
